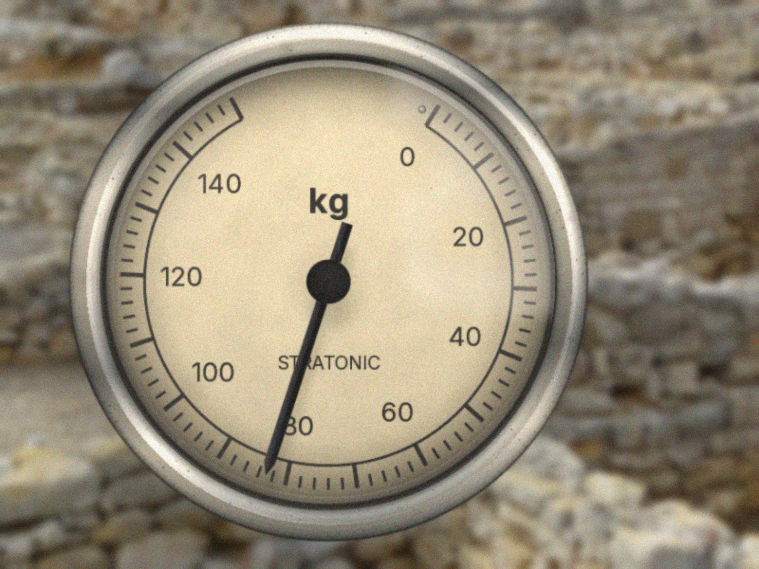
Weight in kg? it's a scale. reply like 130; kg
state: 83; kg
